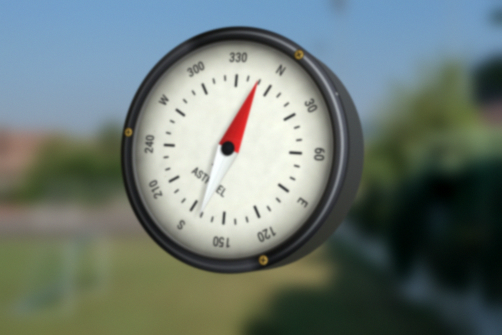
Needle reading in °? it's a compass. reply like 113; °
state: 350; °
